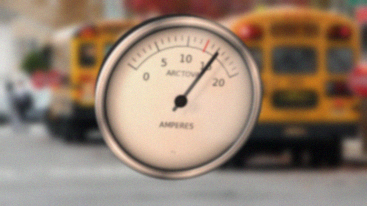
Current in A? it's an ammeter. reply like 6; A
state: 15; A
